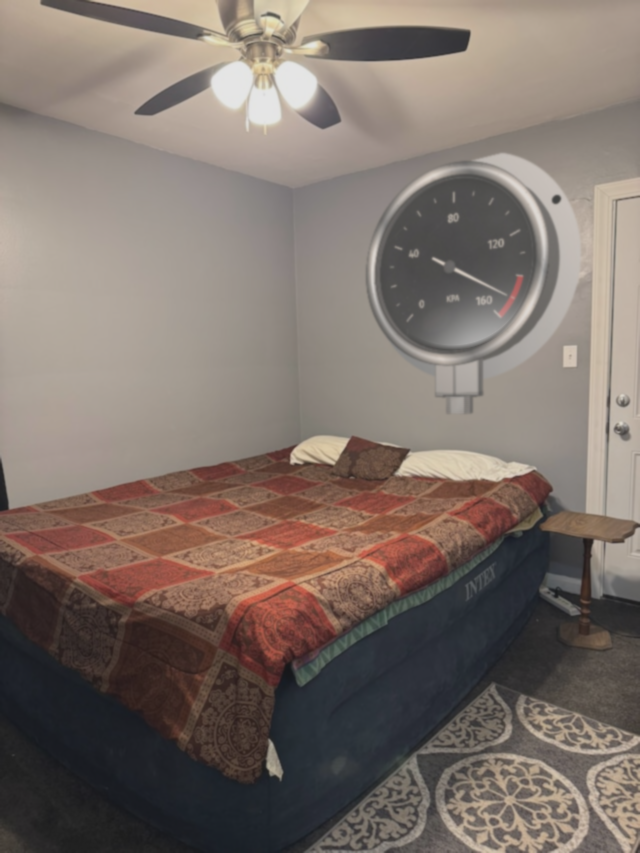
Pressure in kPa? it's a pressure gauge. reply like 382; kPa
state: 150; kPa
